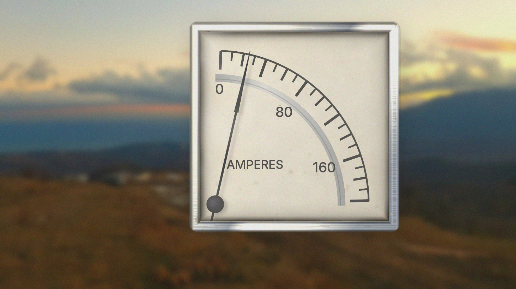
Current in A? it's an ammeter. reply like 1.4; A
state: 25; A
